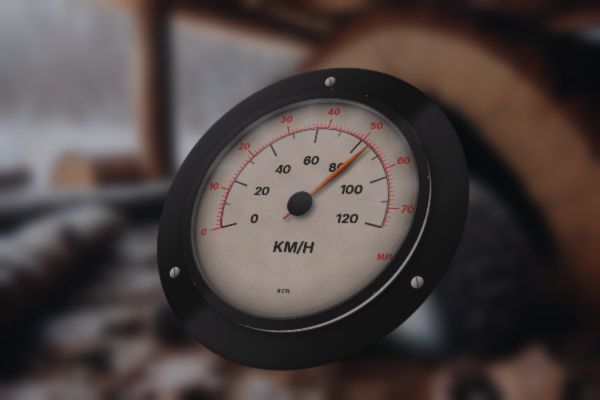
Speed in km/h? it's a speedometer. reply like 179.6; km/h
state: 85; km/h
